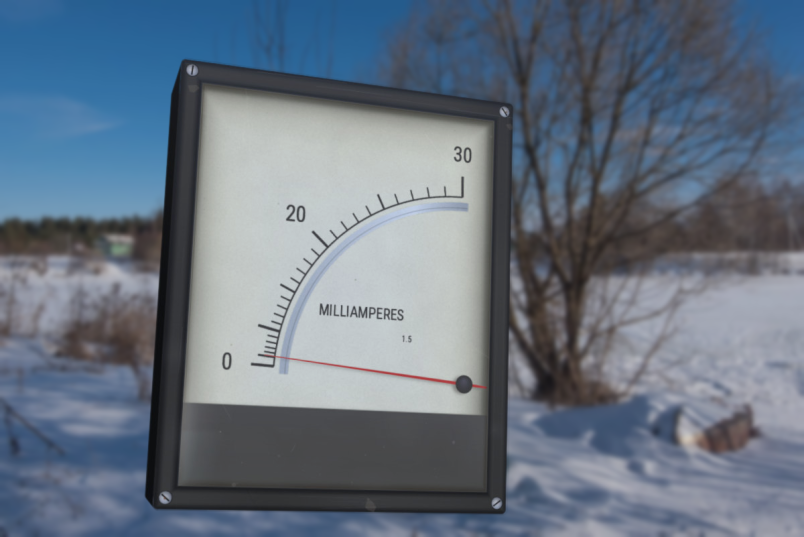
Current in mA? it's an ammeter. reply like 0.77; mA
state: 5; mA
